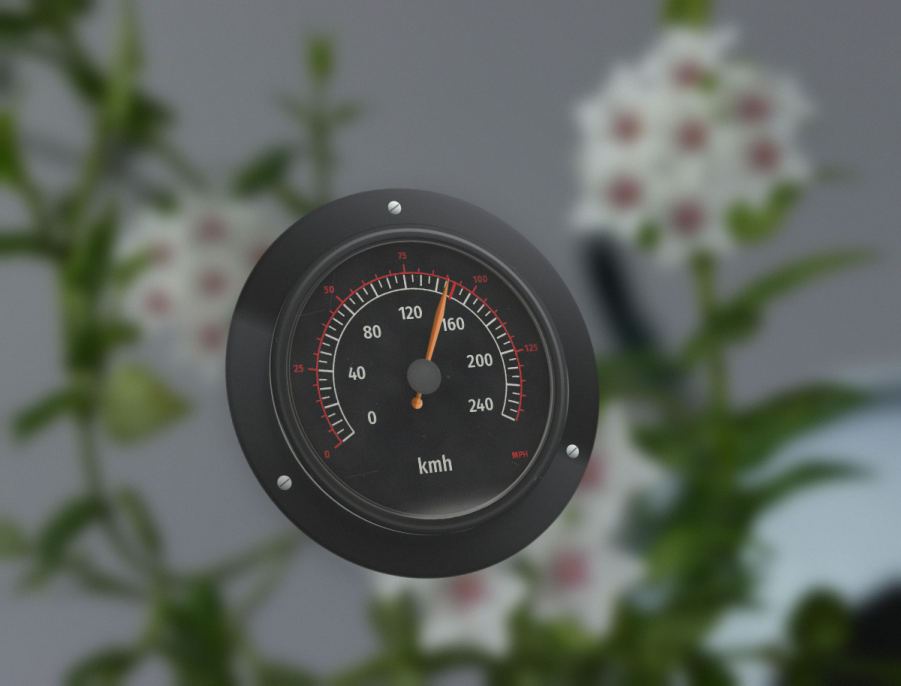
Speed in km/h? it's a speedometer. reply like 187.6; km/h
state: 145; km/h
